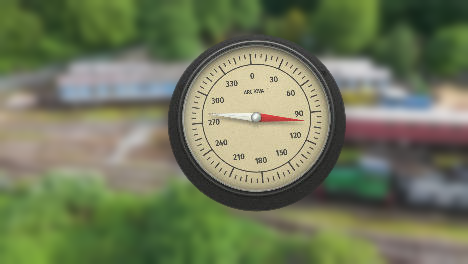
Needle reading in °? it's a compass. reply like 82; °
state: 100; °
